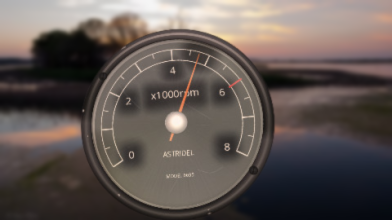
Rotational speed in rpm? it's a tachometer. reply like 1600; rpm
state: 4750; rpm
